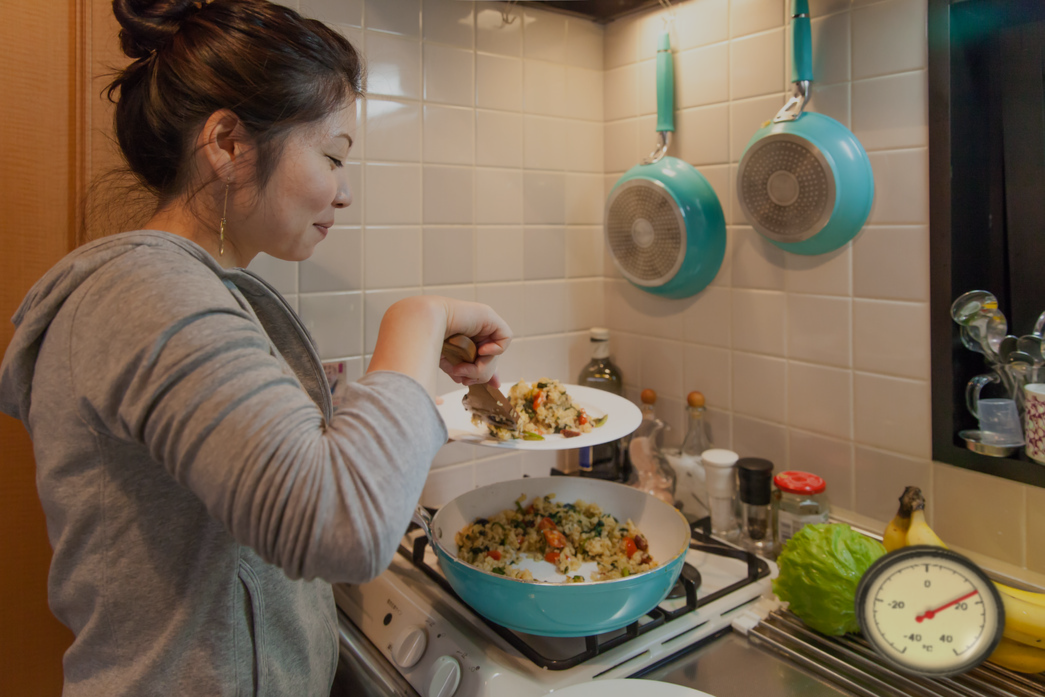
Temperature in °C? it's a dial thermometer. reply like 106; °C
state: 16; °C
